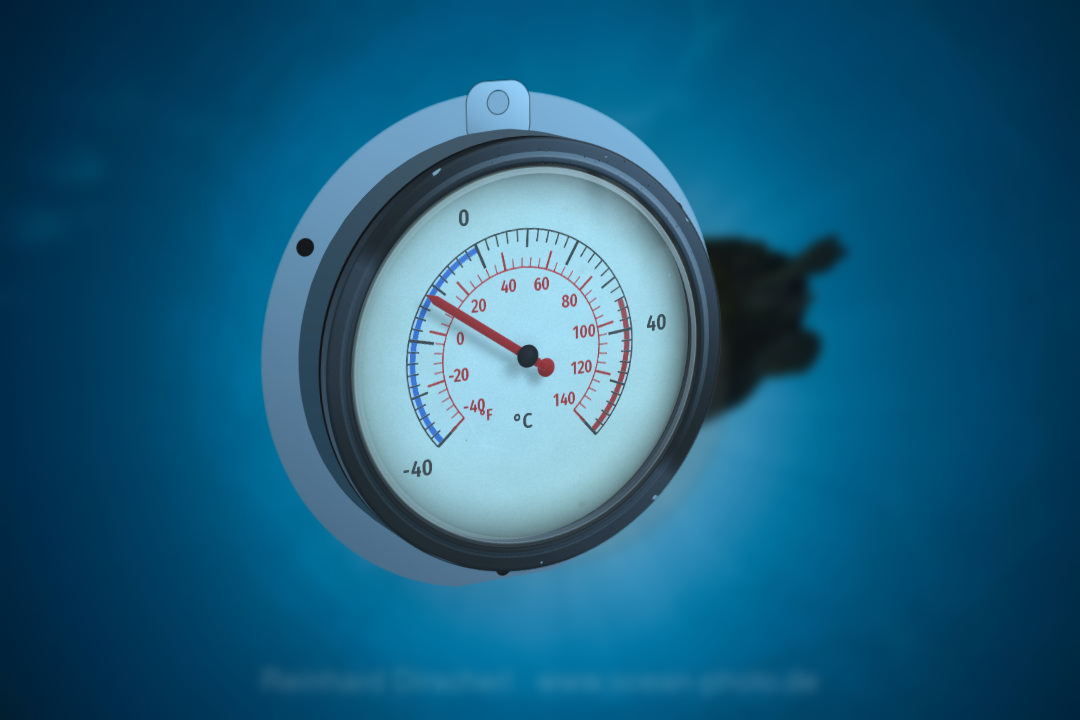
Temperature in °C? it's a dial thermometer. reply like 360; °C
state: -12; °C
